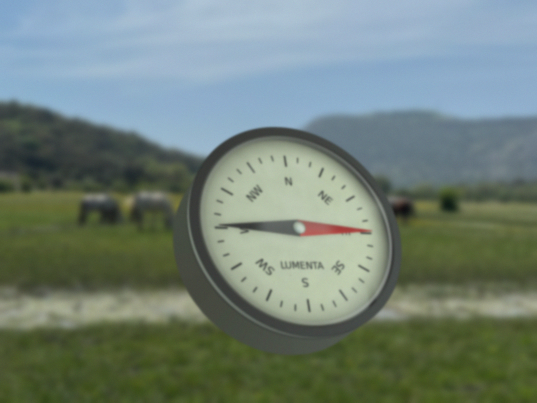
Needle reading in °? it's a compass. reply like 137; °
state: 90; °
